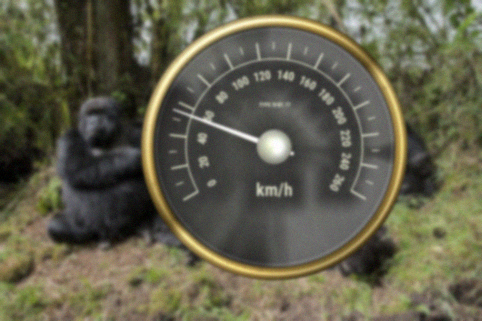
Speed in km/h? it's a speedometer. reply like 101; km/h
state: 55; km/h
